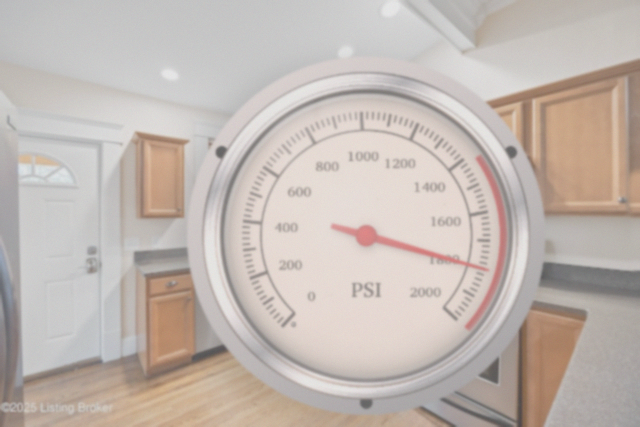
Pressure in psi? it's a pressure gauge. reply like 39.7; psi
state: 1800; psi
